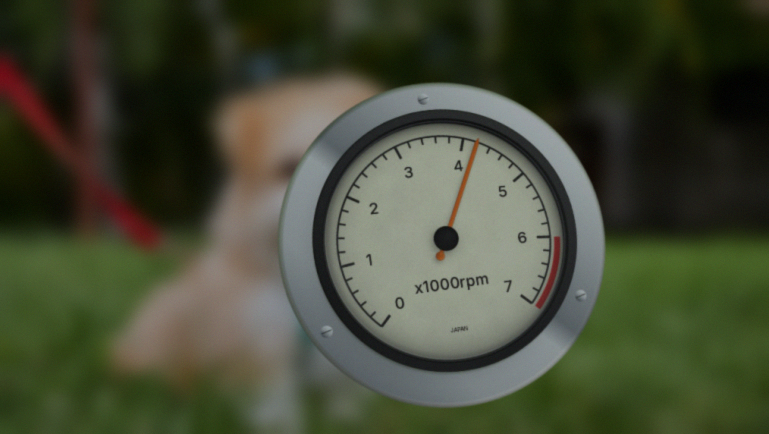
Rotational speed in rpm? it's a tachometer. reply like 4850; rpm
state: 4200; rpm
